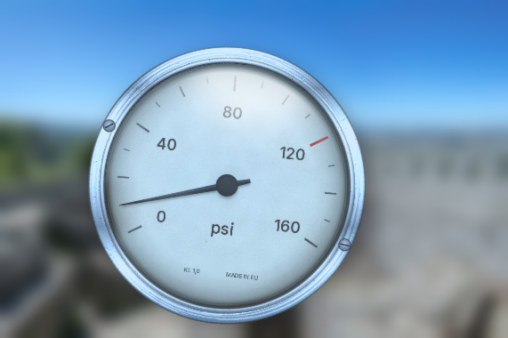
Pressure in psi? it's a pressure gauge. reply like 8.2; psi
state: 10; psi
